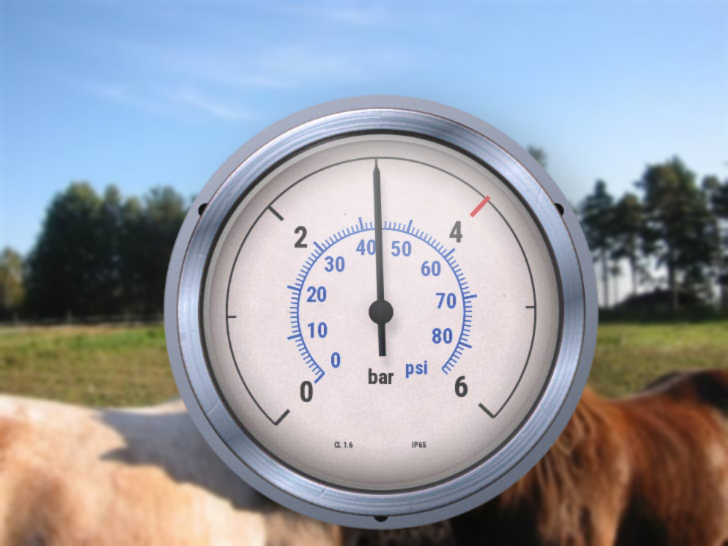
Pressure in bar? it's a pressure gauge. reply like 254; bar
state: 3; bar
